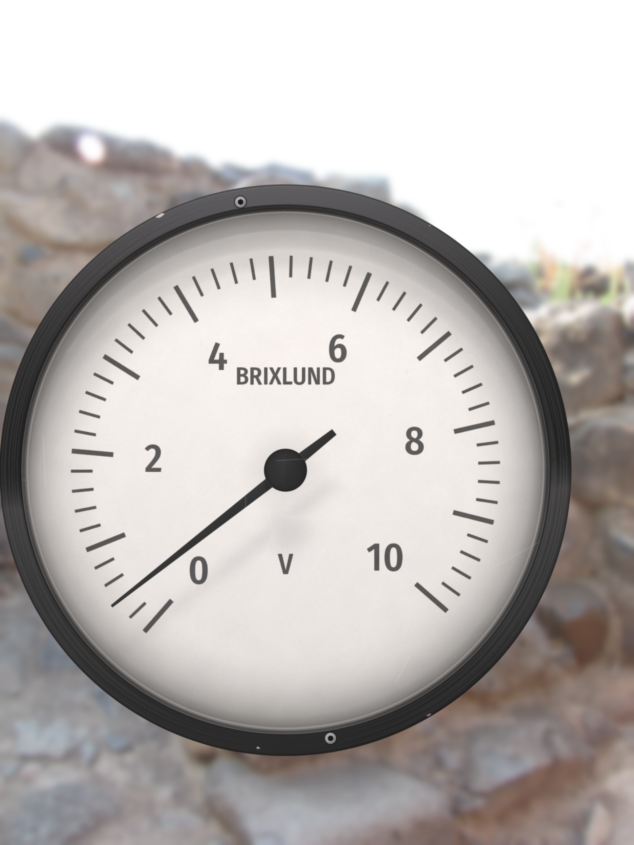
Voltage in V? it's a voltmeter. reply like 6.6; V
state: 0.4; V
